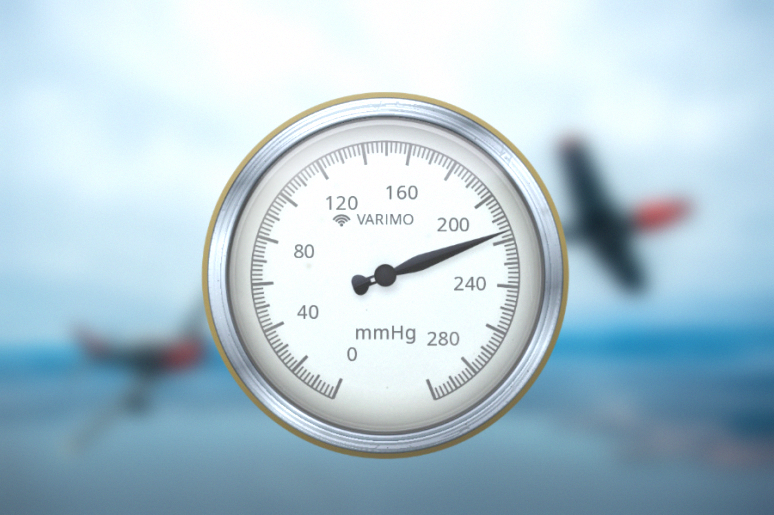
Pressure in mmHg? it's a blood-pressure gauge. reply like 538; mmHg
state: 216; mmHg
